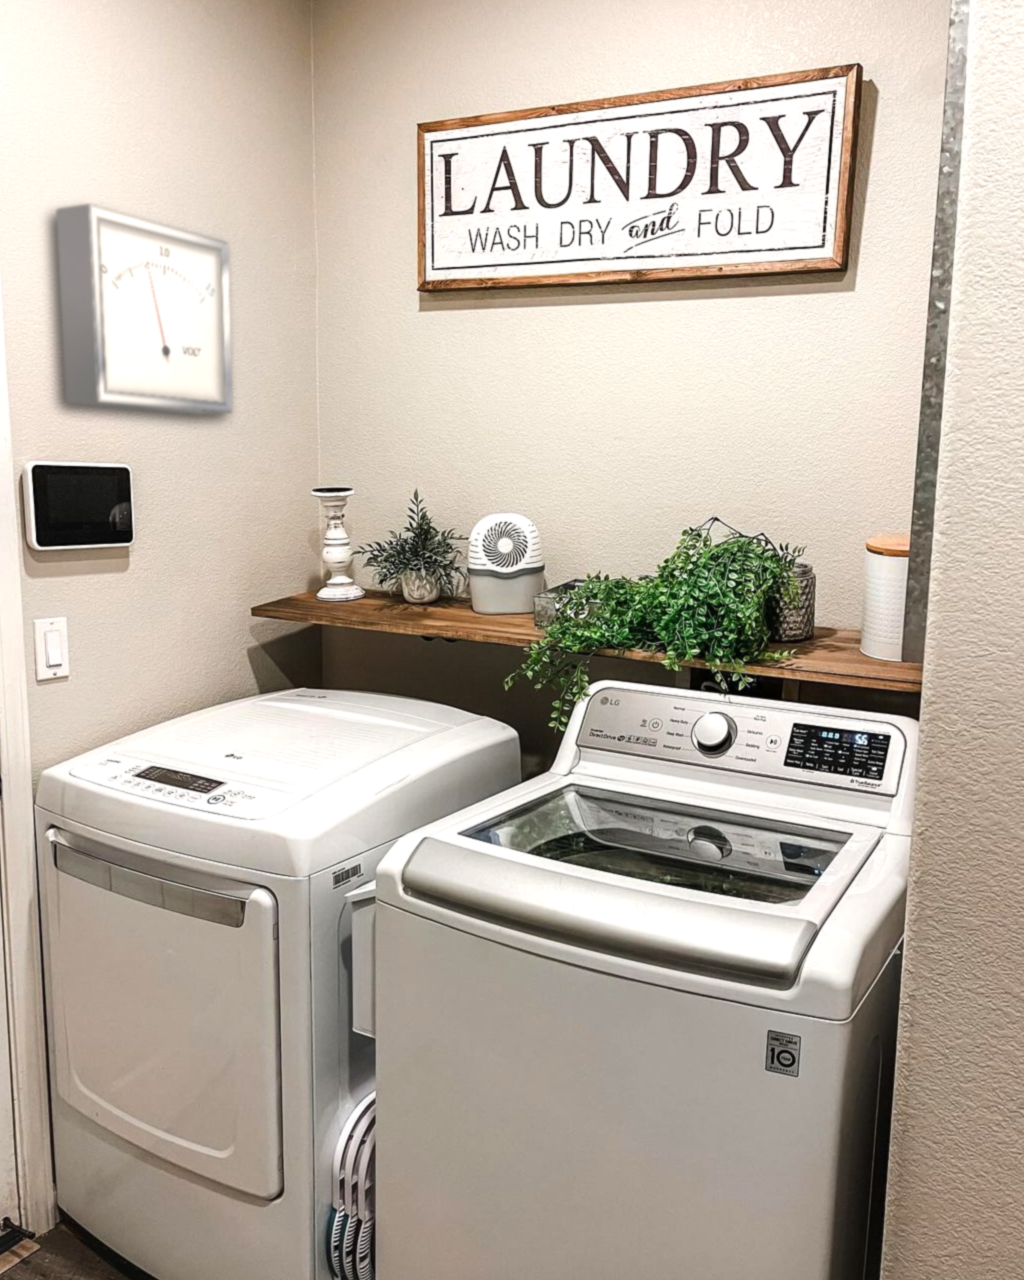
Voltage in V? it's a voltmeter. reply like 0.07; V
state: 7.5; V
